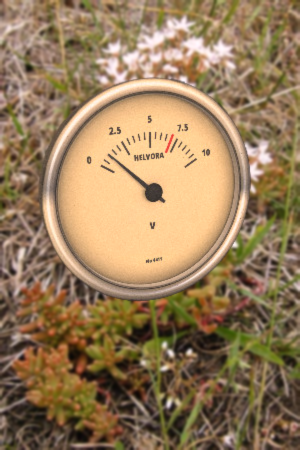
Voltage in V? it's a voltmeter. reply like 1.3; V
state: 1; V
